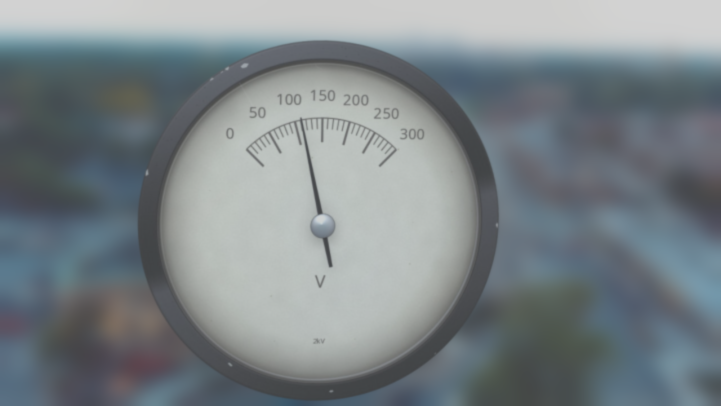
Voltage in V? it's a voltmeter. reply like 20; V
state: 110; V
